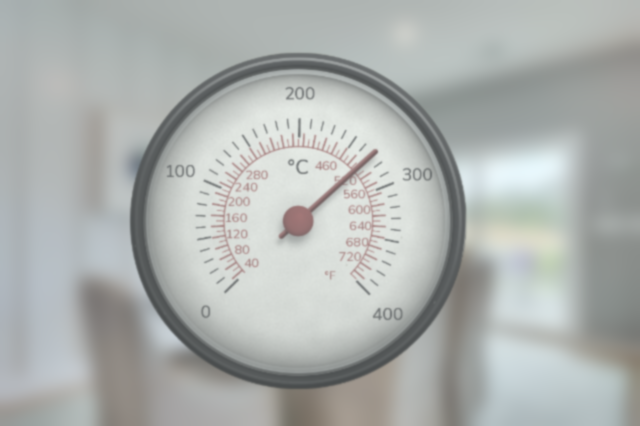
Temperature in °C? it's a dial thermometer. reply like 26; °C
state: 270; °C
